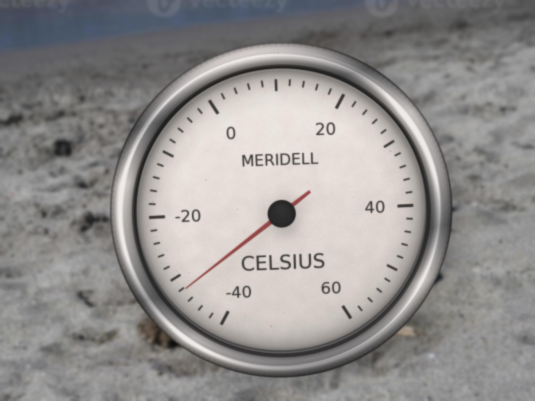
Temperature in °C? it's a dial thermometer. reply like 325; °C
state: -32; °C
